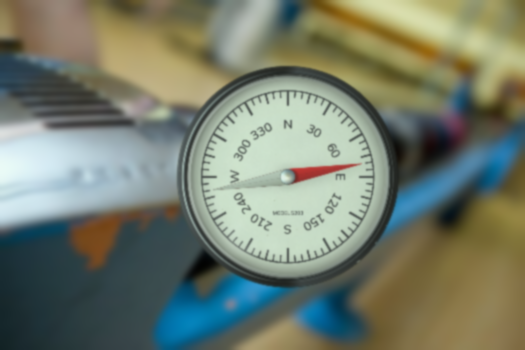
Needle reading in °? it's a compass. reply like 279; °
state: 80; °
